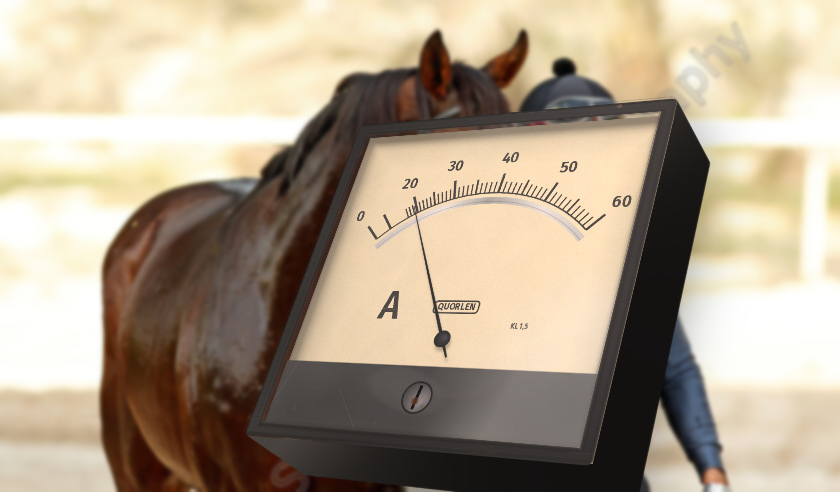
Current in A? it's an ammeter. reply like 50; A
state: 20; A
